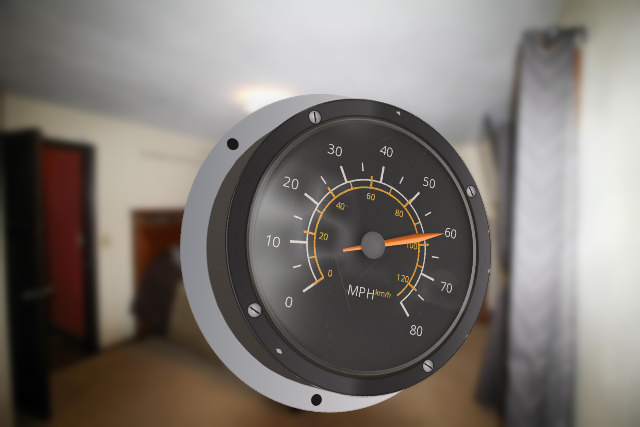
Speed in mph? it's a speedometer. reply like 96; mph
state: 60; mph
